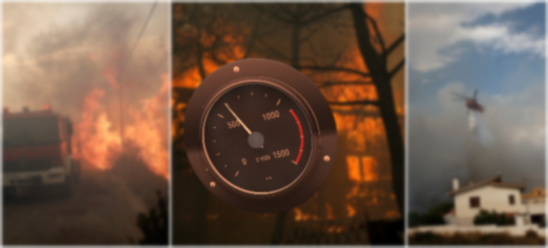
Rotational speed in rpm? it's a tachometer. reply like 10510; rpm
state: 600; rpm
